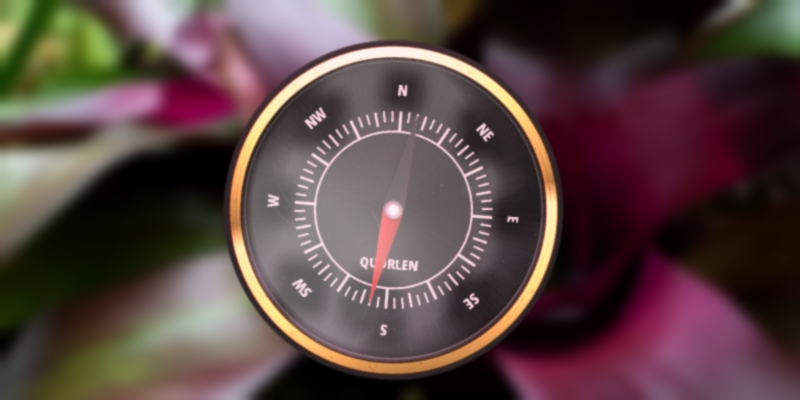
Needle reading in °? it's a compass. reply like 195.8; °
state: 190; °
